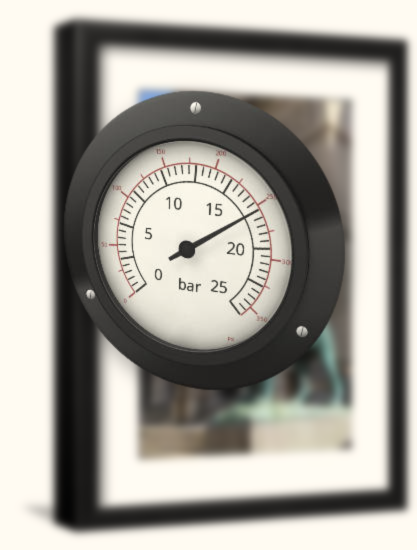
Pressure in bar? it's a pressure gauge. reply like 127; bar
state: 17.5; bar
